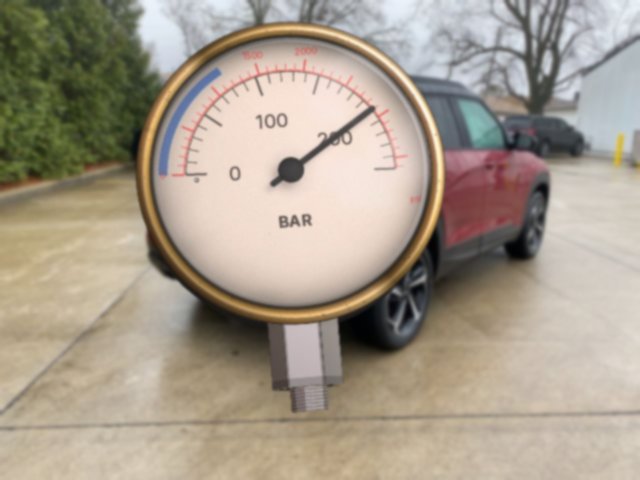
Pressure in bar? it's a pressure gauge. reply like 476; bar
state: 200; bar
